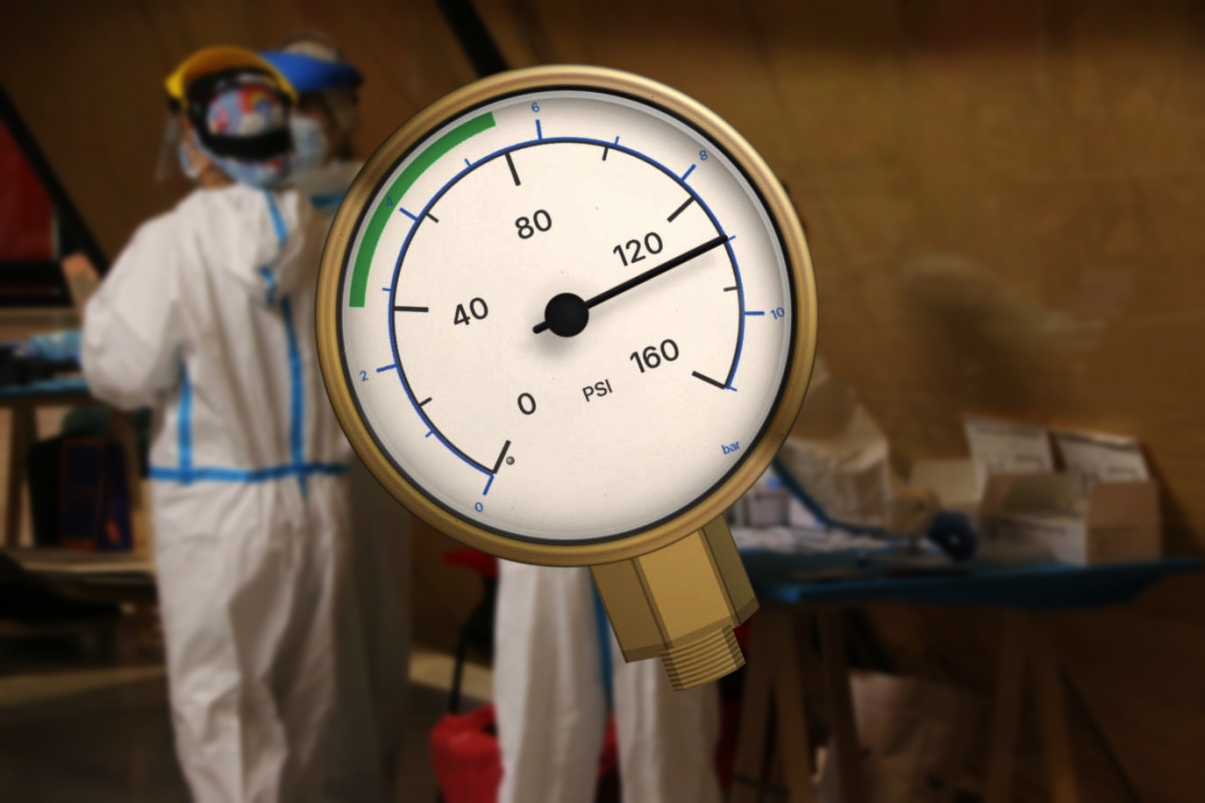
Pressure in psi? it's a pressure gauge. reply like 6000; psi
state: 130; psi
